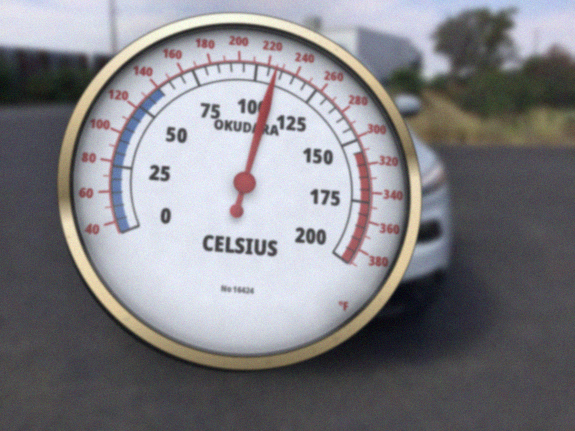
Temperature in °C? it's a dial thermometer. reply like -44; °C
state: 107.5; °C
